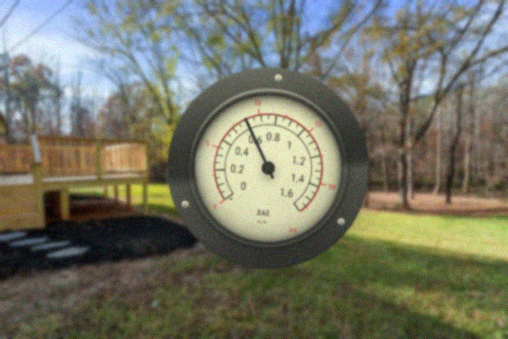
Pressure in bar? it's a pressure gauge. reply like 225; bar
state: 0.6; bar
